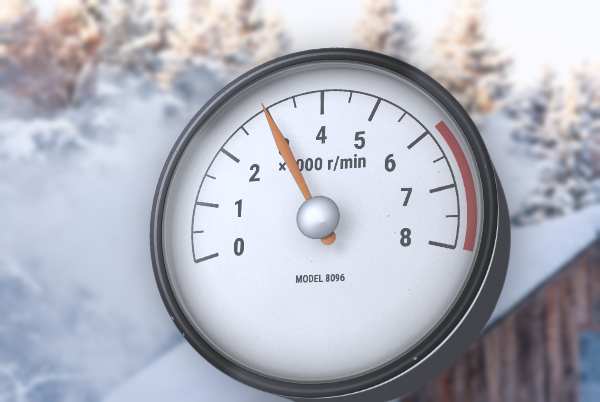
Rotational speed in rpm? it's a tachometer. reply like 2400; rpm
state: 3000; rpm
